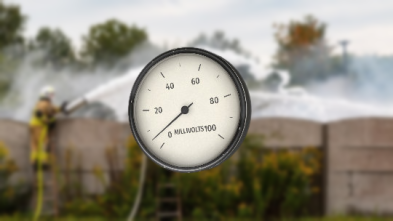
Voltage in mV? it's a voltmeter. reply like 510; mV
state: 5; mV
